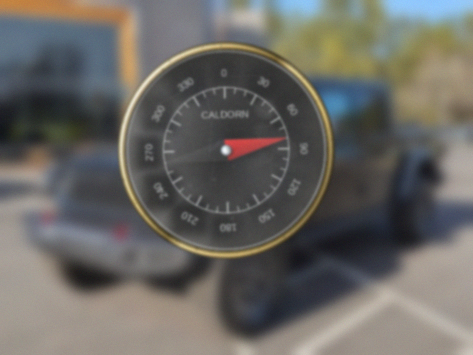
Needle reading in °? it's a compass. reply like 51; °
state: 80; °
